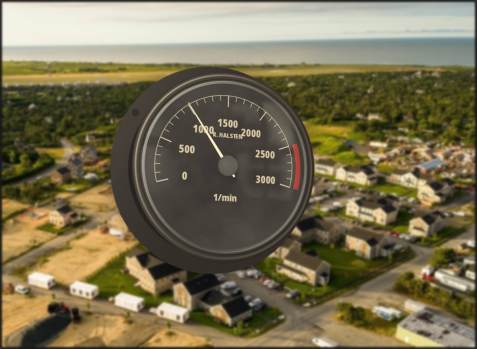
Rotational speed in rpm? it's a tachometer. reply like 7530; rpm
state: 1000; rpm
